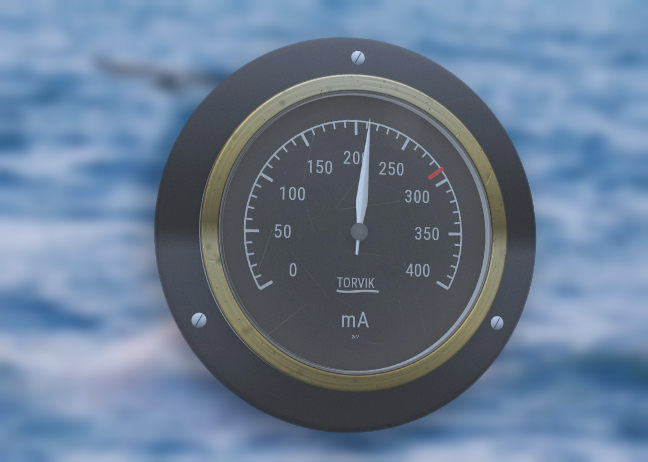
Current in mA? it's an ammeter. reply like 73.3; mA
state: 210; mA
